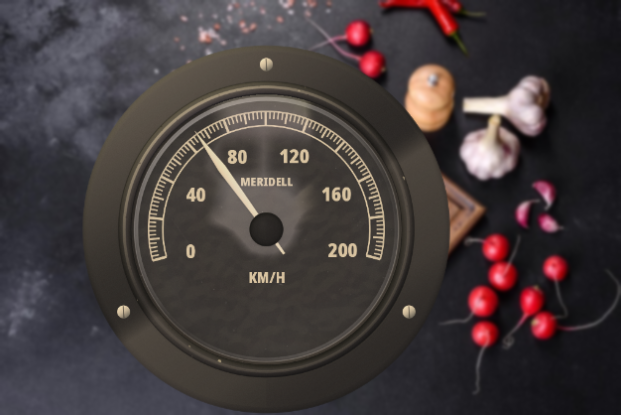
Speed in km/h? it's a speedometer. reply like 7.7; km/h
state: 66; km/h
